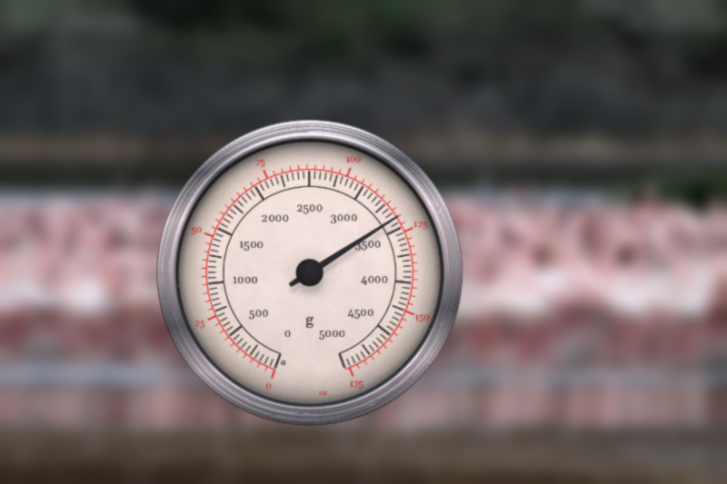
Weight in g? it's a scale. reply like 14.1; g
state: 3400; g
